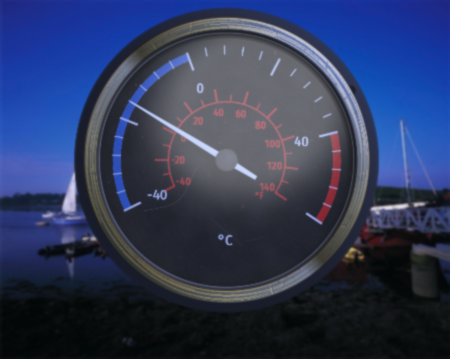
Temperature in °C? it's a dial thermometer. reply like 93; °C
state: -16; °C
